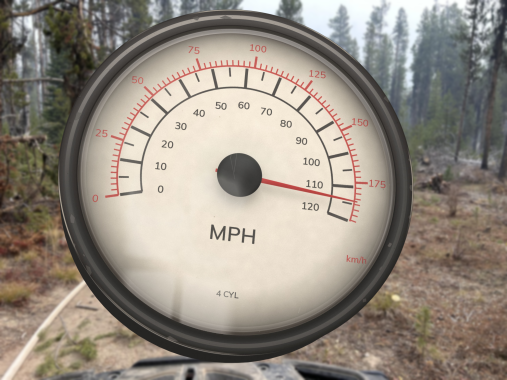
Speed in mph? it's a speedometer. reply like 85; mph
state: 115; mph
